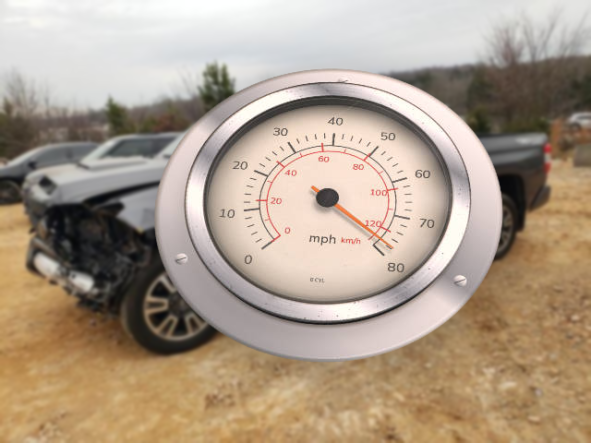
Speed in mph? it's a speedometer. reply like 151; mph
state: 78; mph
